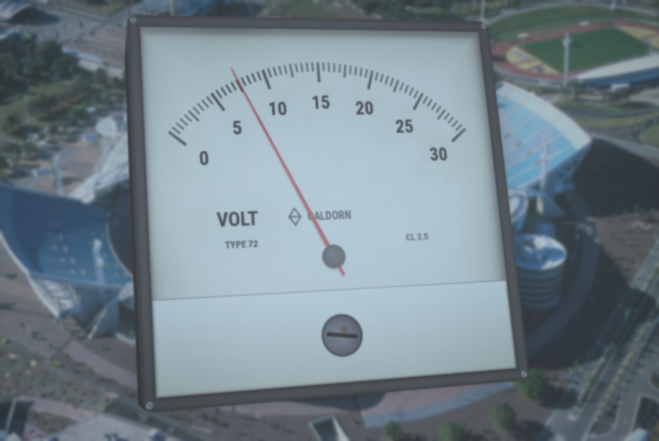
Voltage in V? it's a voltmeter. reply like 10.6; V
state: 7.5; V
